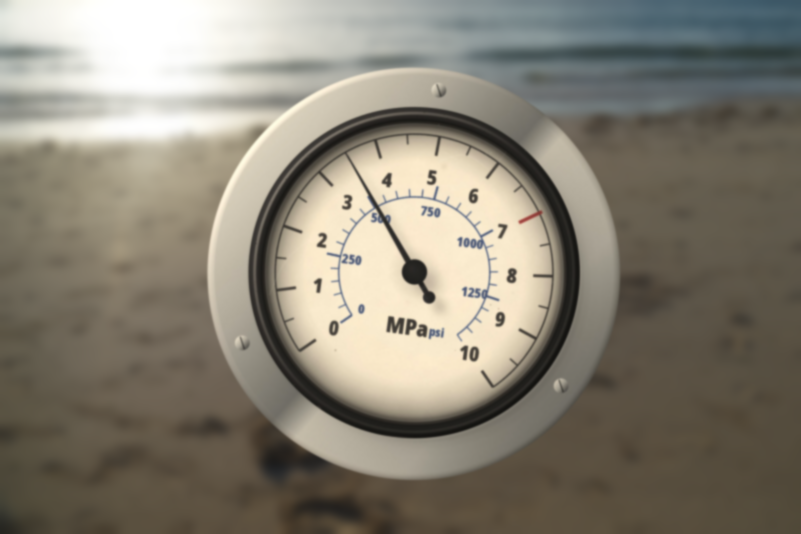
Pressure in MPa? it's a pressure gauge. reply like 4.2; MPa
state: 3.5; MPa
